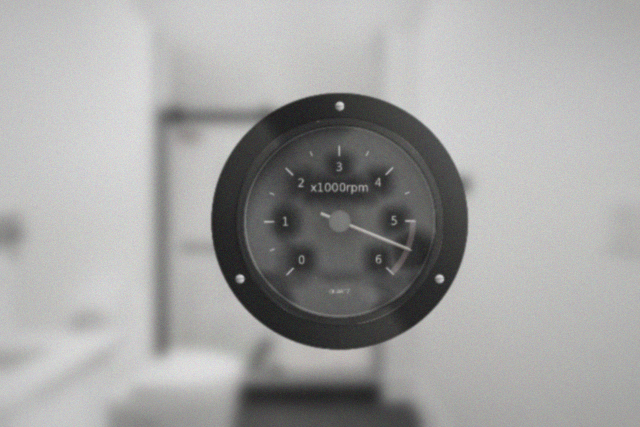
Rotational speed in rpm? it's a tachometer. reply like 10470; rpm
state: 5500; rpm
